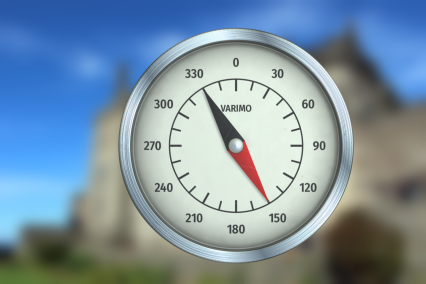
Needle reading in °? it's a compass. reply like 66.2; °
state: 150; °
